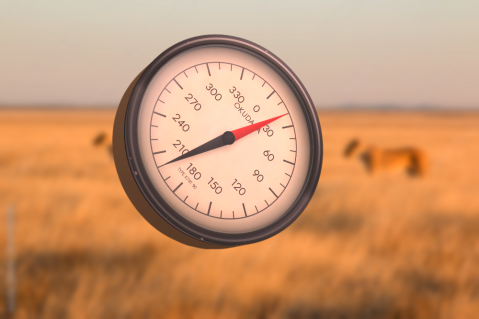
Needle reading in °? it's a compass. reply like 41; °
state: 20; °
